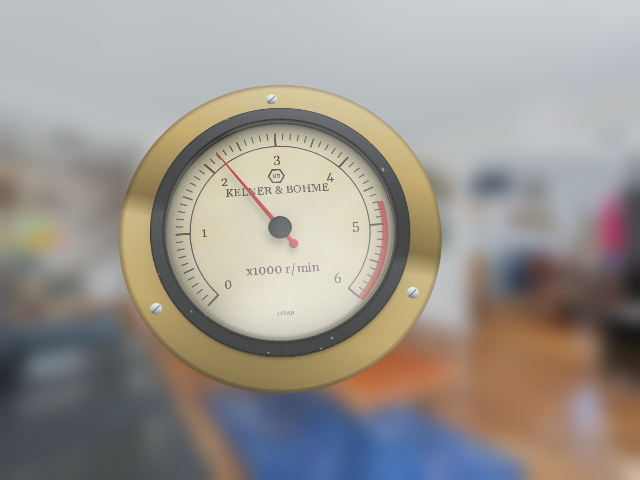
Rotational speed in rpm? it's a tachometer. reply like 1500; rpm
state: 2200; rpm
